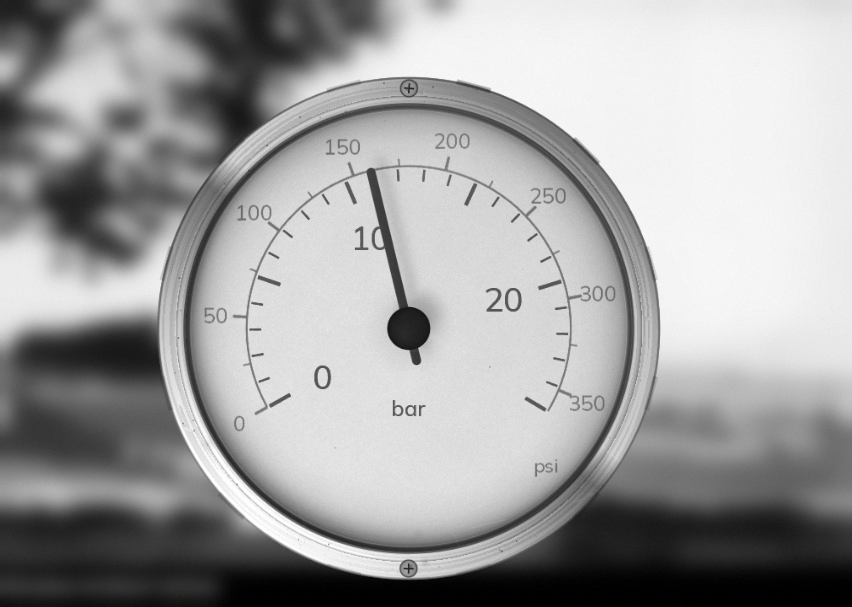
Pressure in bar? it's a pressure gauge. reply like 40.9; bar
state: 11; bar
